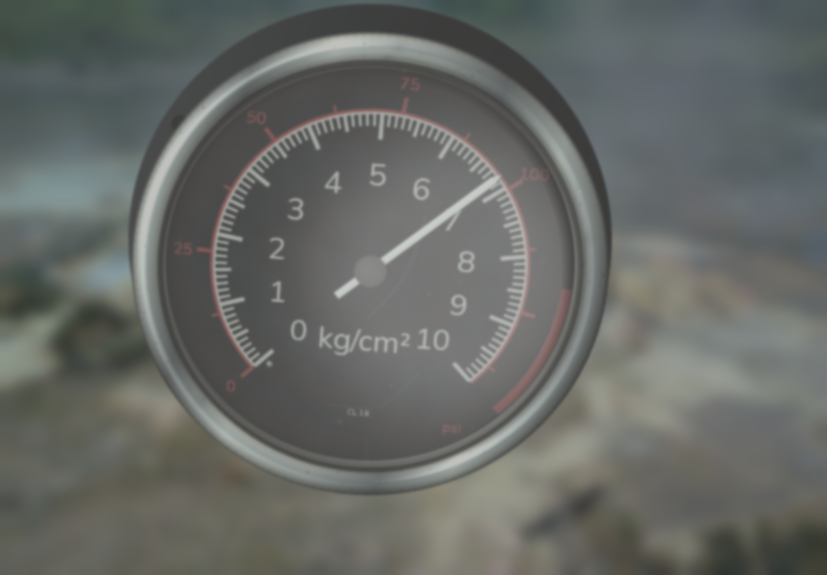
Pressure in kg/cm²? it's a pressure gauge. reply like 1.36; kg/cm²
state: 6.8; kg/cm²
